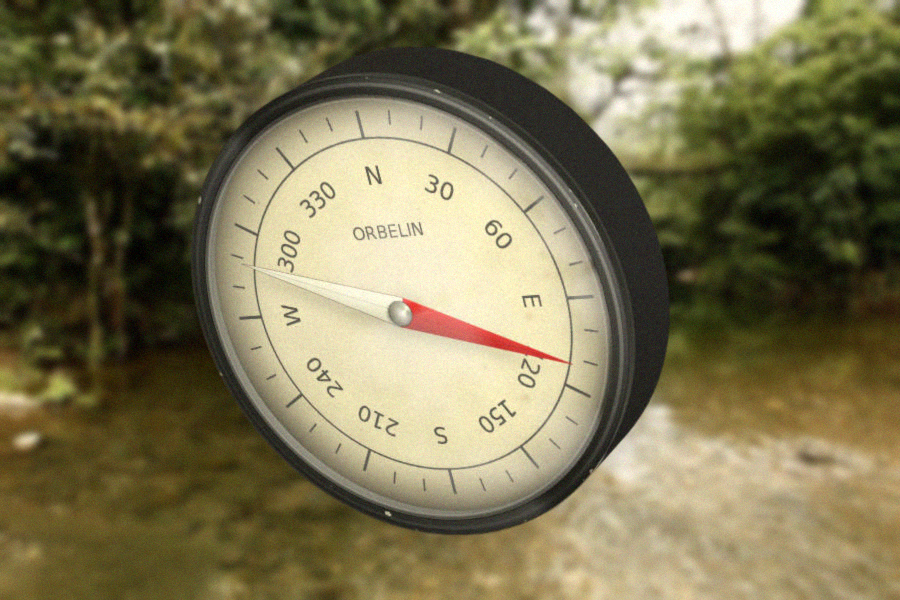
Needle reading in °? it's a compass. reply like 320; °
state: 110; °
